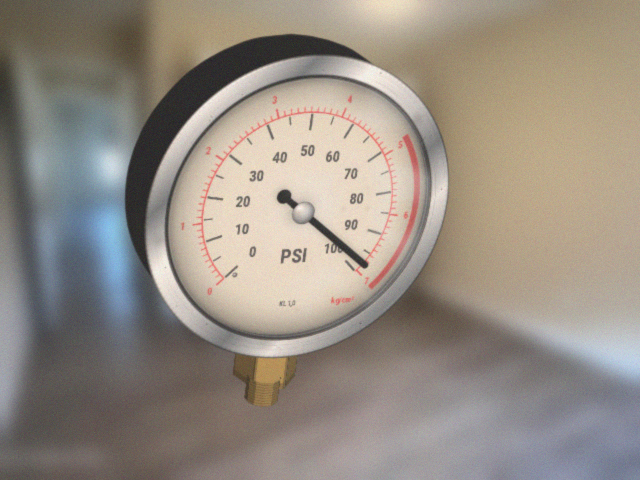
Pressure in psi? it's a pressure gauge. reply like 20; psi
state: 97.5; psi
